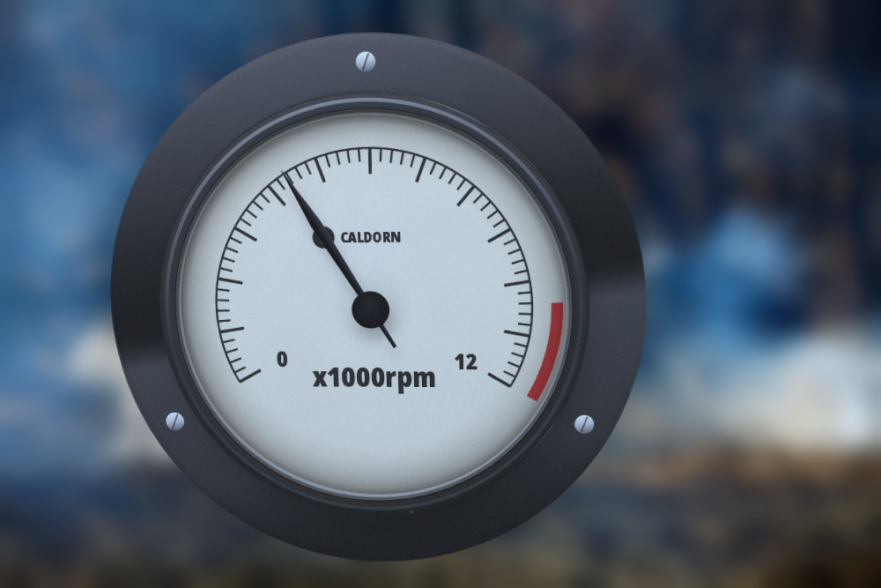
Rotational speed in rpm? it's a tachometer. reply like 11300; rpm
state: 4400; rpm
